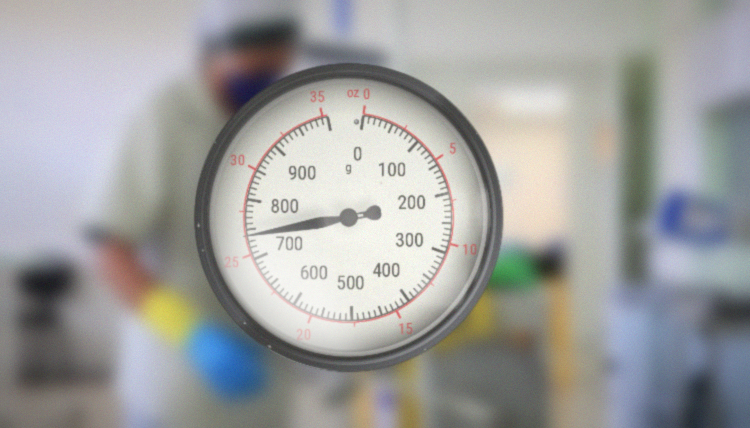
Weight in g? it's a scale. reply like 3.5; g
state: 740; g
